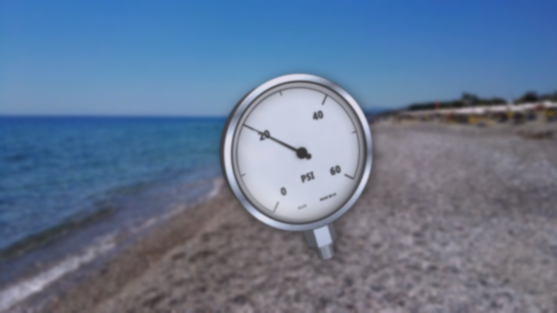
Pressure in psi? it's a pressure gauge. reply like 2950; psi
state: 20; psi
